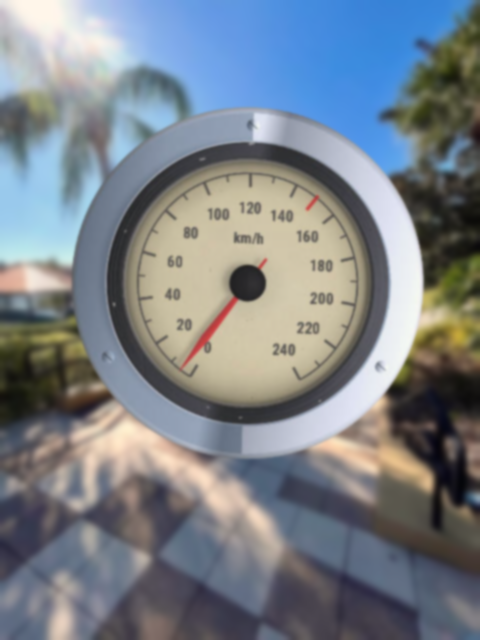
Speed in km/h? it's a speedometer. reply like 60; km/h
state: 5; km/h
